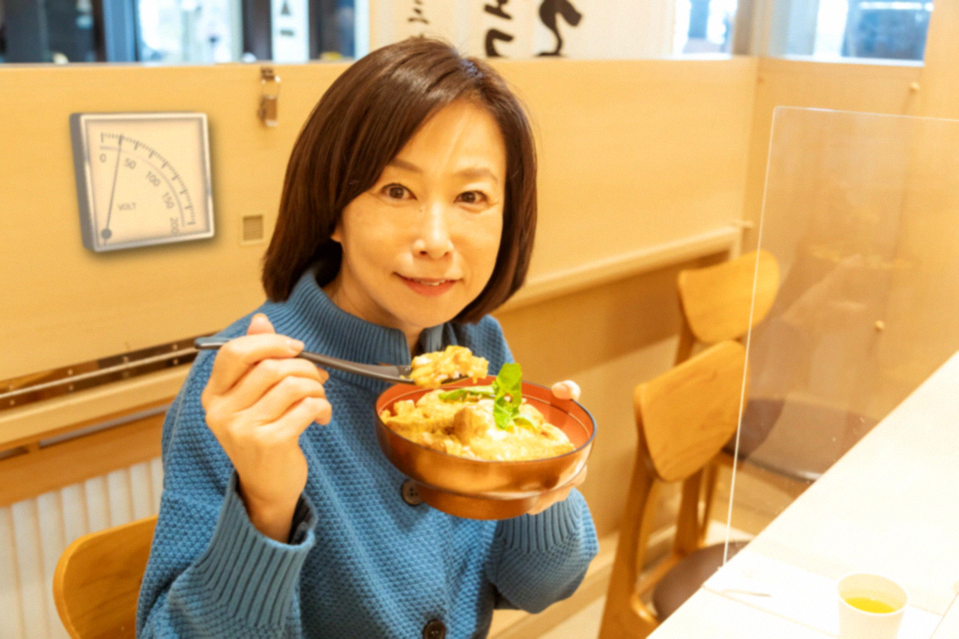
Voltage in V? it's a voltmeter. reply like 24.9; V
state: 25; V
